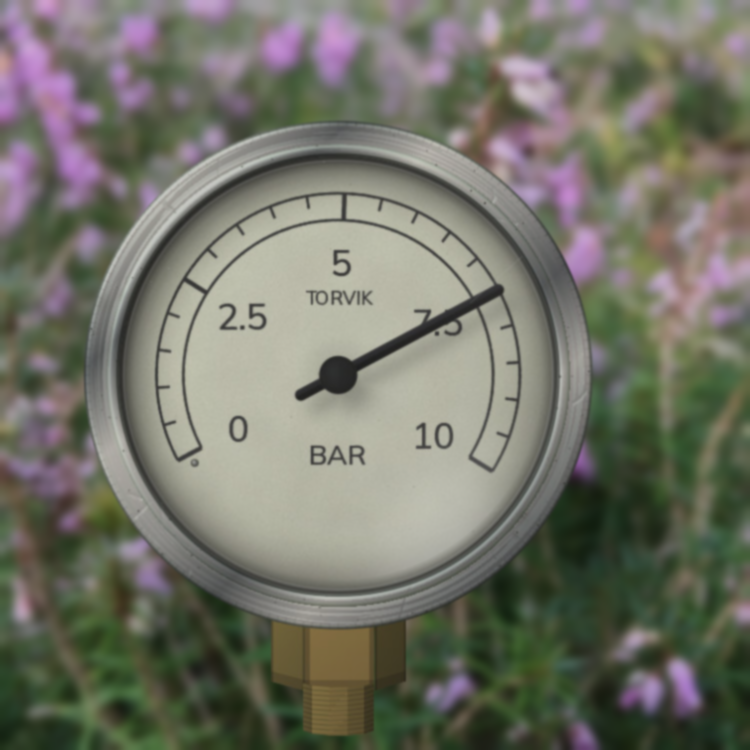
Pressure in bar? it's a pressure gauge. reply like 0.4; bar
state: 7.5; bar
